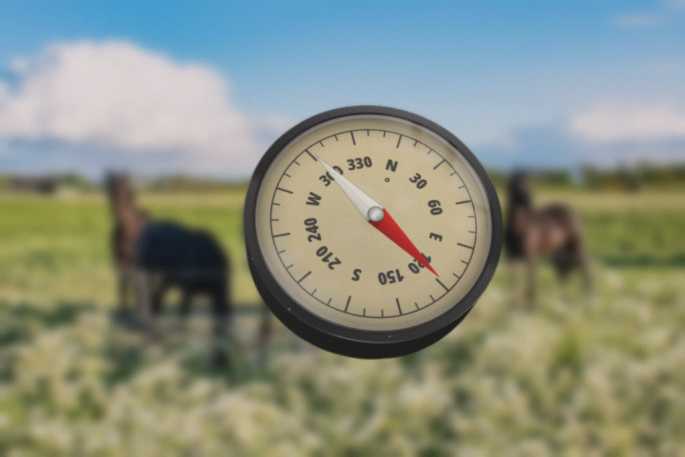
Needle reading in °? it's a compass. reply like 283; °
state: 120; °
